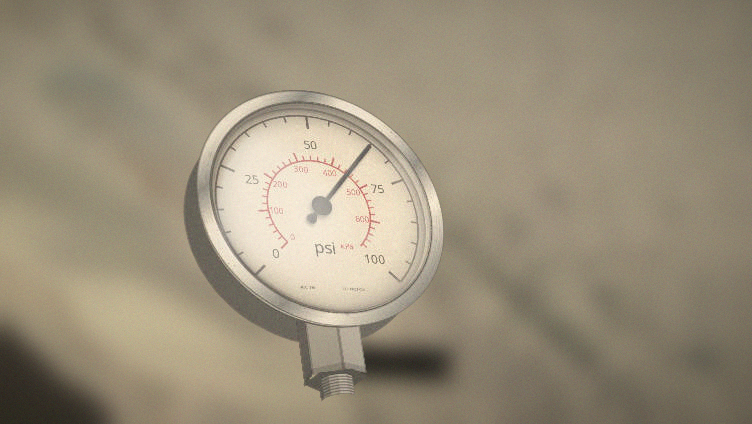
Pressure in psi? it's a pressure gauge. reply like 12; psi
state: 65; psi
